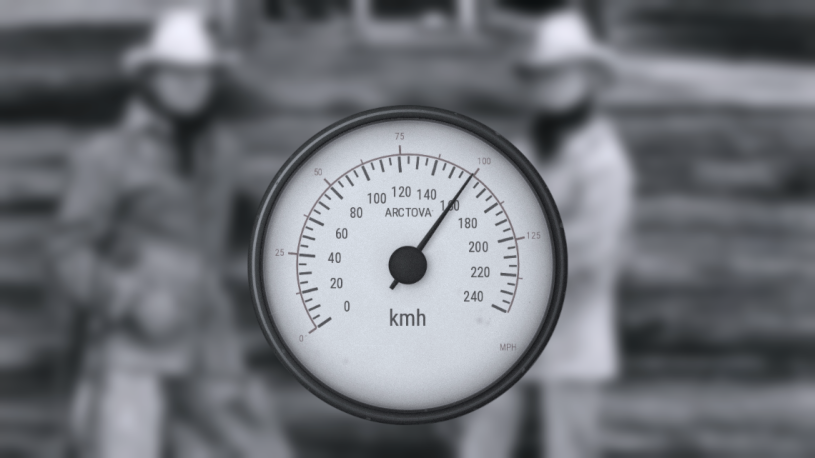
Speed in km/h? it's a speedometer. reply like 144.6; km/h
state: 160; km/h
